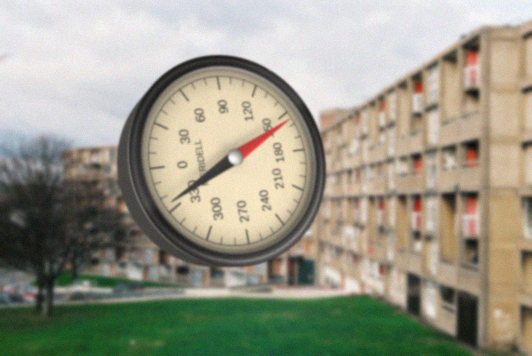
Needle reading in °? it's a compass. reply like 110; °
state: 155; °
